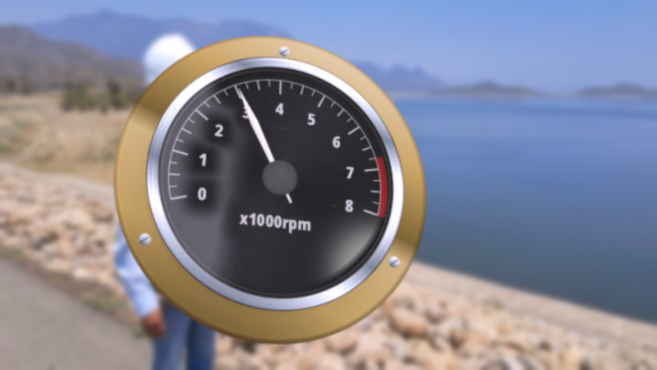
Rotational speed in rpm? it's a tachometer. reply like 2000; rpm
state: 3000; rpm
